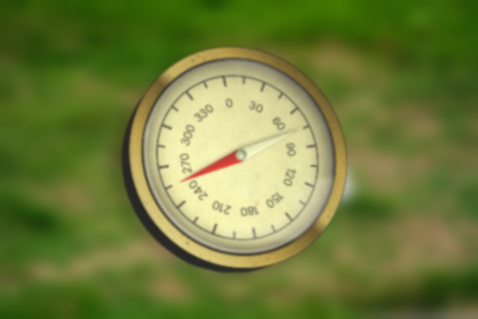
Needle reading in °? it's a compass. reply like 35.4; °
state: 255; °
